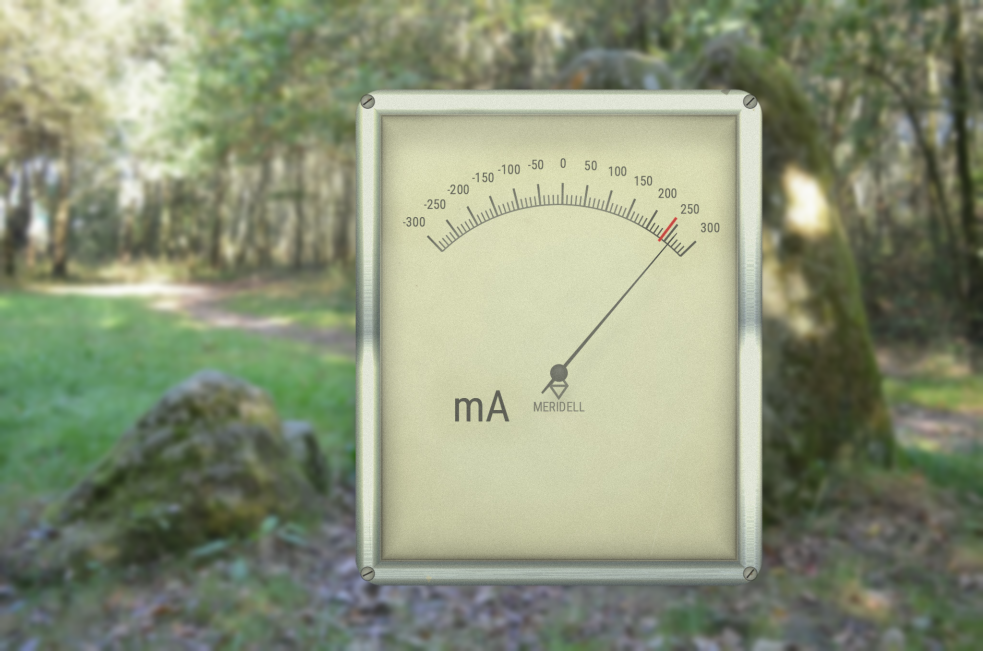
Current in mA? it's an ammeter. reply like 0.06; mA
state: 260; mA
